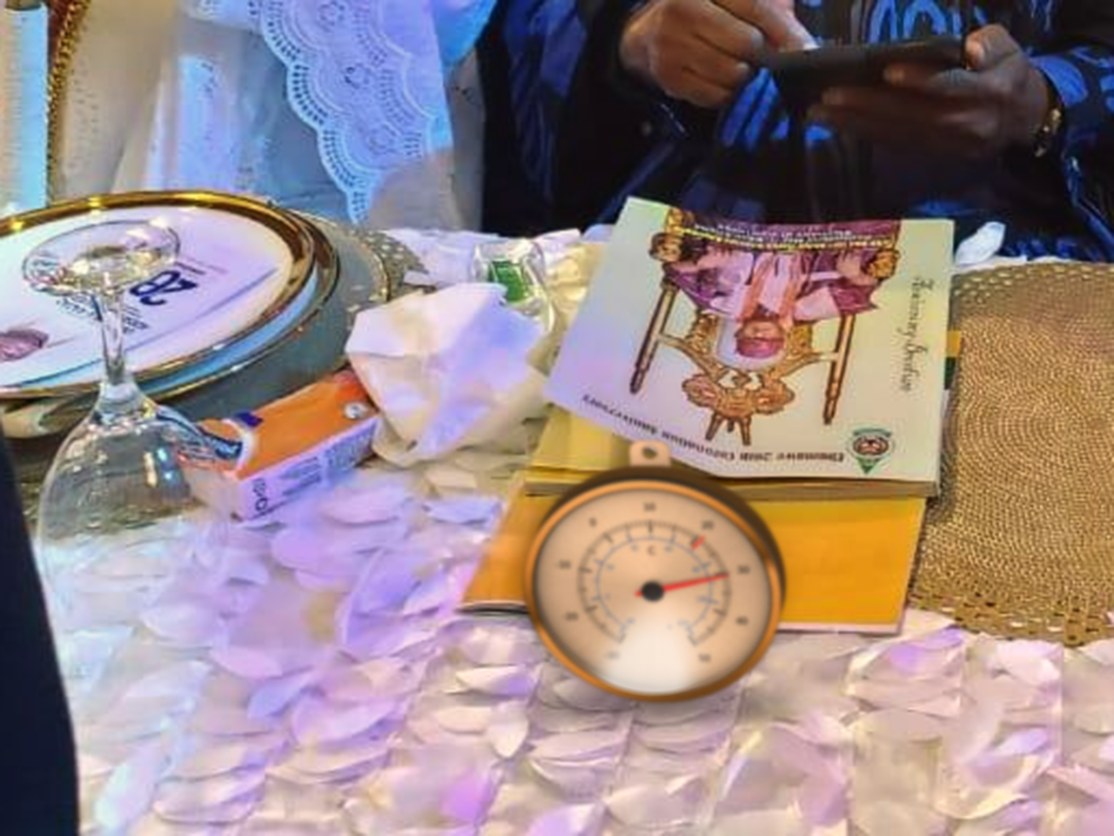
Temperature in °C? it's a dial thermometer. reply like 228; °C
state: 30; °C
